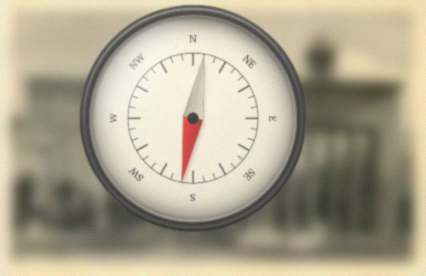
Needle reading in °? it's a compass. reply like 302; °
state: 190; °
